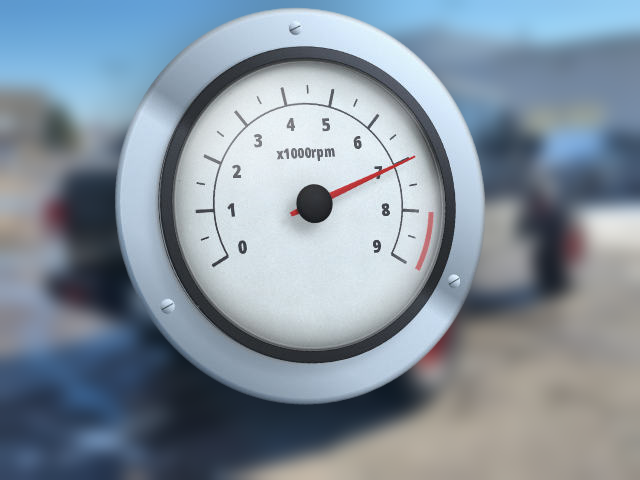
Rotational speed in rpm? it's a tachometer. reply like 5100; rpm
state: 7000; rpm
